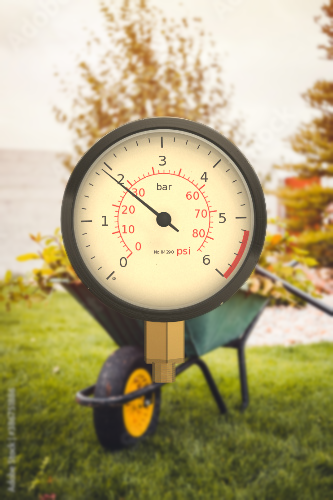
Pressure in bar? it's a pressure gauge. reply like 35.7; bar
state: 1.9; bar
